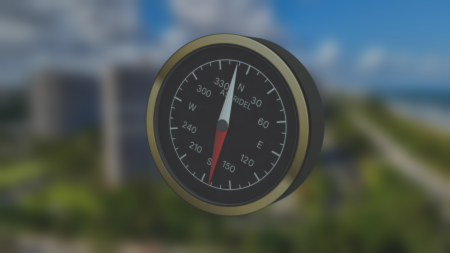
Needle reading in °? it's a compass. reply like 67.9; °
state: 170; °
